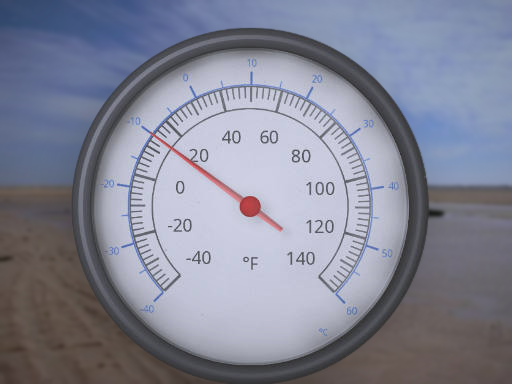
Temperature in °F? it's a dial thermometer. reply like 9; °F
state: 14; °F
